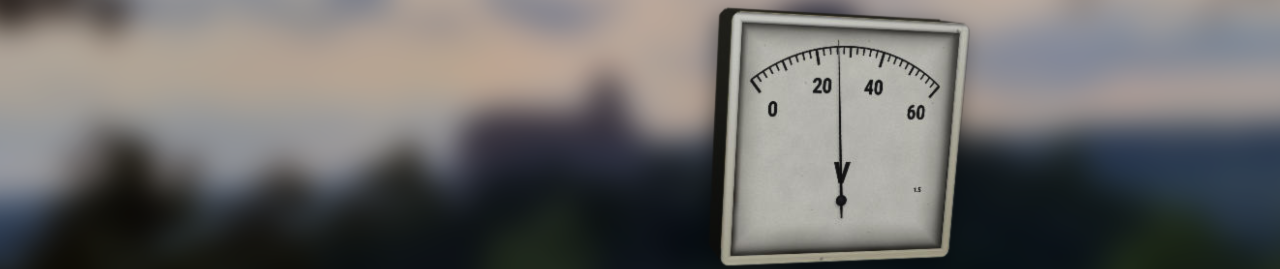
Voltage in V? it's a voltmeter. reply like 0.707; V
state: 26; V
